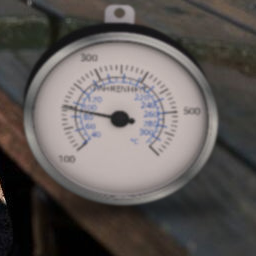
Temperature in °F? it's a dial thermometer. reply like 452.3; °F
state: 200; °F
